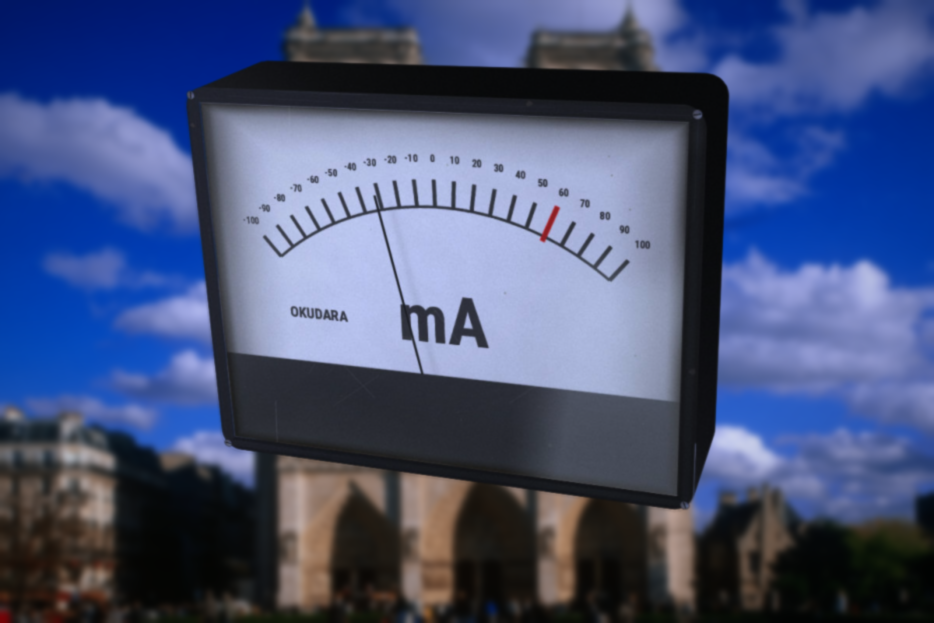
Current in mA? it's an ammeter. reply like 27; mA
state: -30; mA
